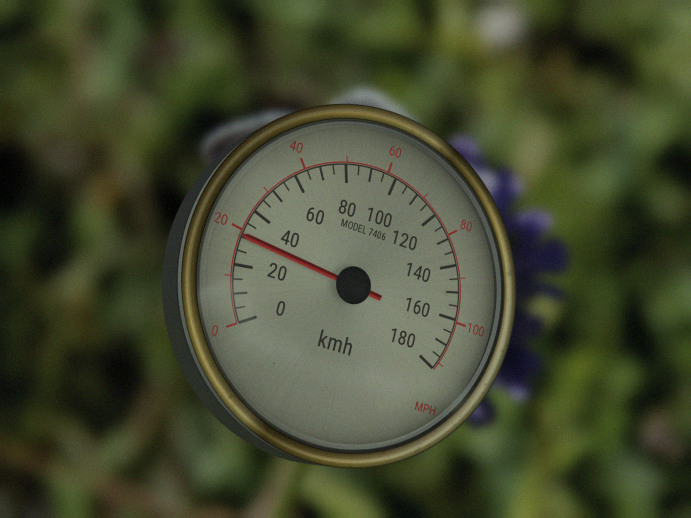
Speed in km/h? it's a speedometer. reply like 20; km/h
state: 30; km/h
